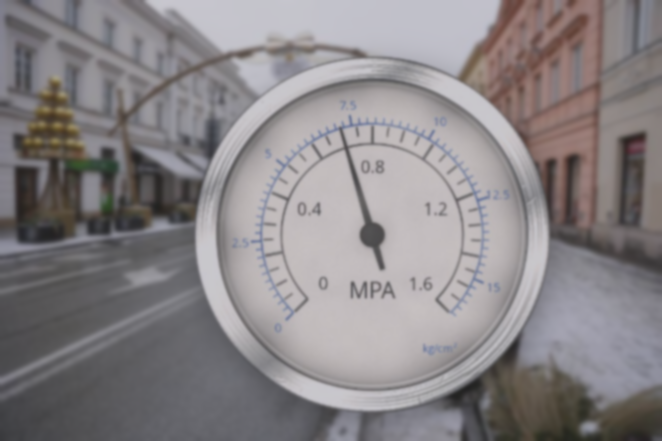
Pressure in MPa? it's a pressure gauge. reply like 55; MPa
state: 0.7; MPa
